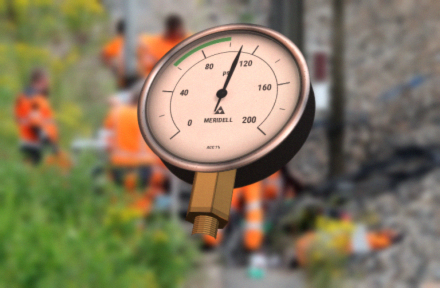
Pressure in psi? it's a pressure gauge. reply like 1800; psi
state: 110; psi
